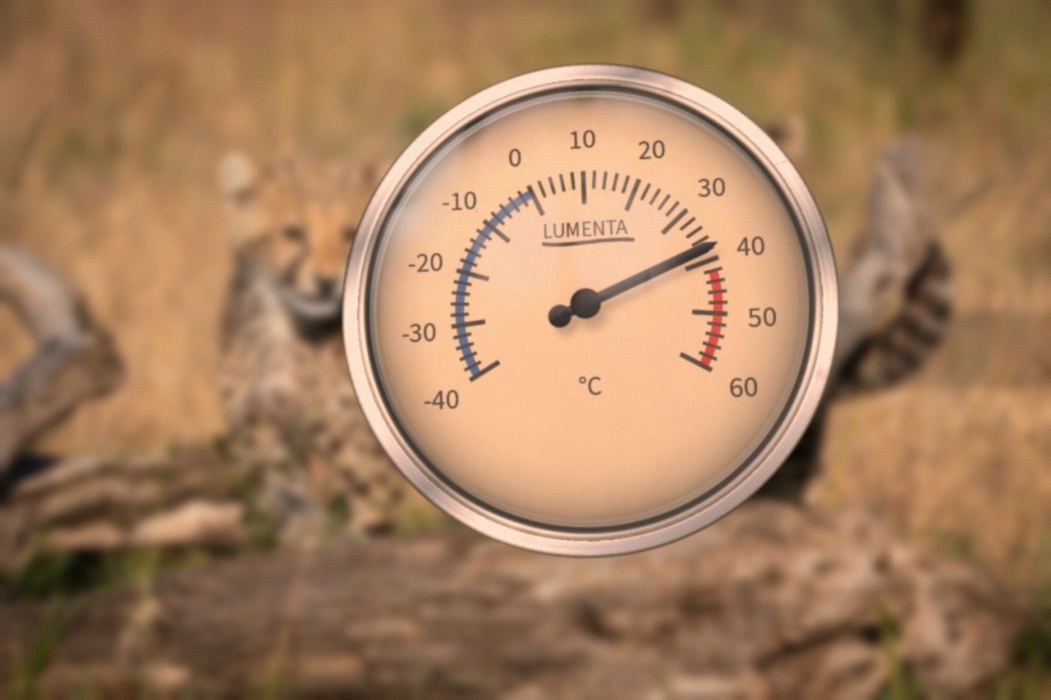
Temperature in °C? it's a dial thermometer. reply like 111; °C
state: 38; °C
